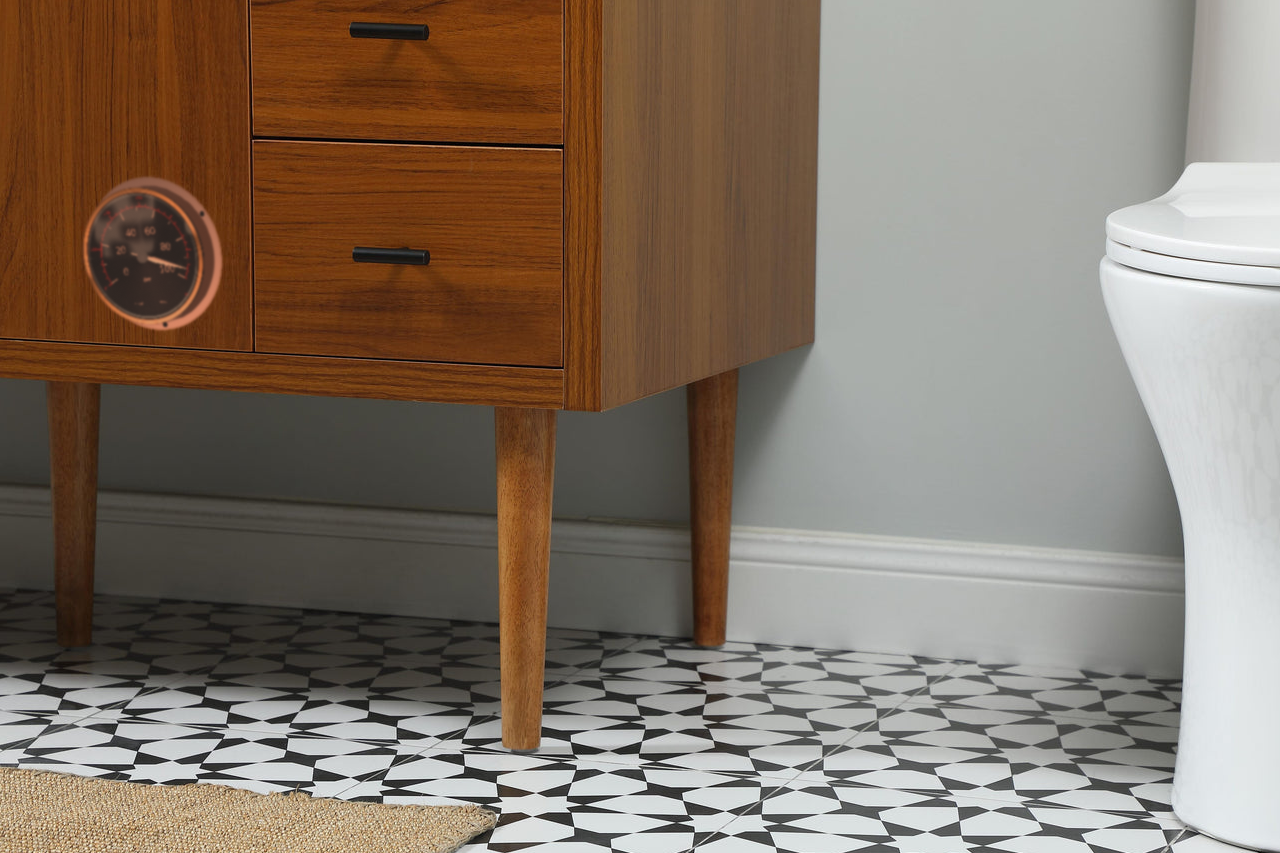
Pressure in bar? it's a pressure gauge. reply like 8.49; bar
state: 95; bar
